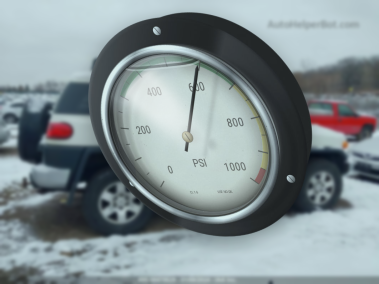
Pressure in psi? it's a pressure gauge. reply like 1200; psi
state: 600; psi
